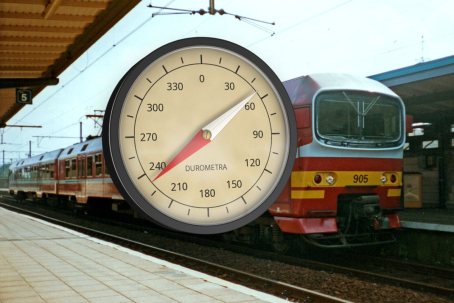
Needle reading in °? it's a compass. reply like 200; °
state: 232.5; °
